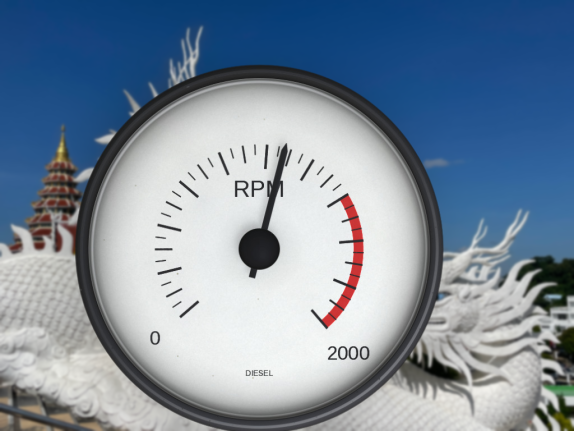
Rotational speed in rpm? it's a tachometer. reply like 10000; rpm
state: 1075; rpm
